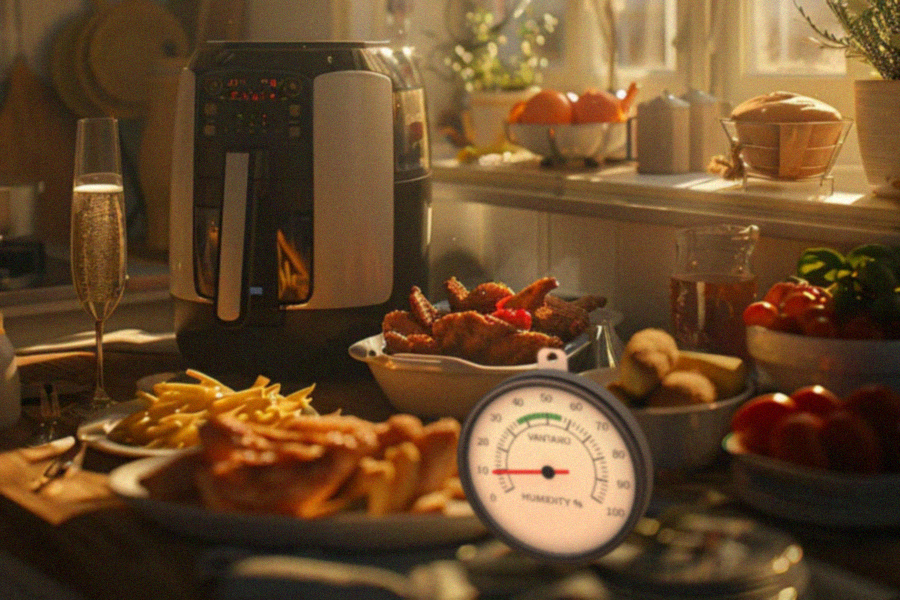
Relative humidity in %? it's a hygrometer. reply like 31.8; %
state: 10; %
